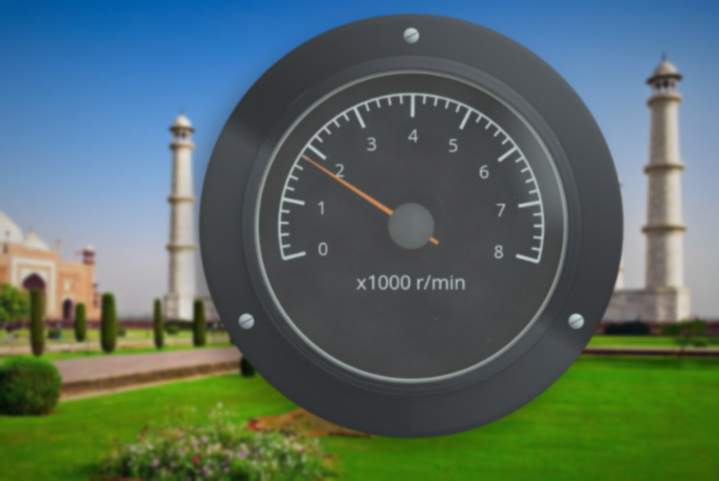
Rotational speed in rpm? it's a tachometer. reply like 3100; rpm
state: 1800; rpm
